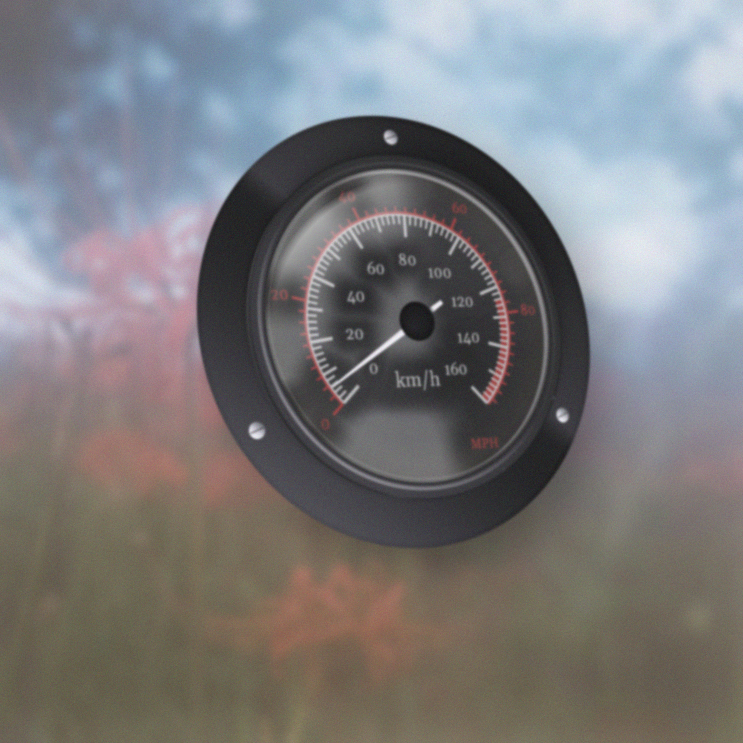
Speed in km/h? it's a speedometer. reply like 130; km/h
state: 6; km/h
